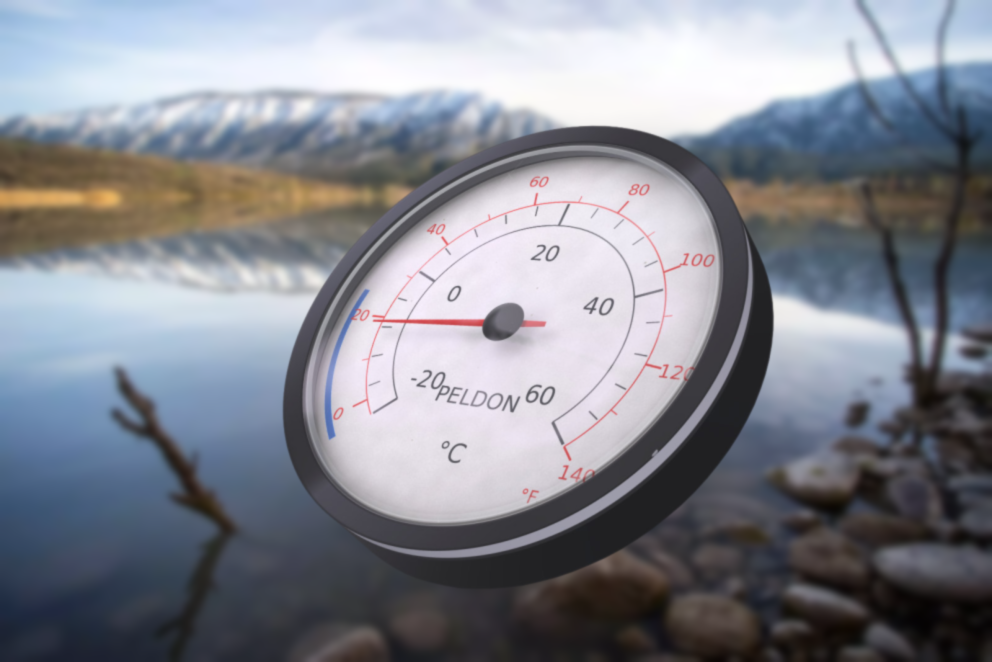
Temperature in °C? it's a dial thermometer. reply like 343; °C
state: -8; °C
